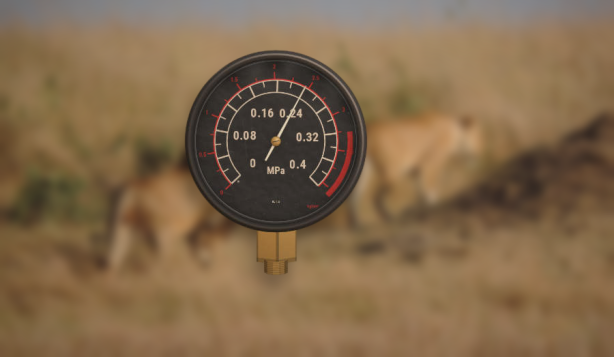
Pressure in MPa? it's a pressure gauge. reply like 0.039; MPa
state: 0.24; MPa
